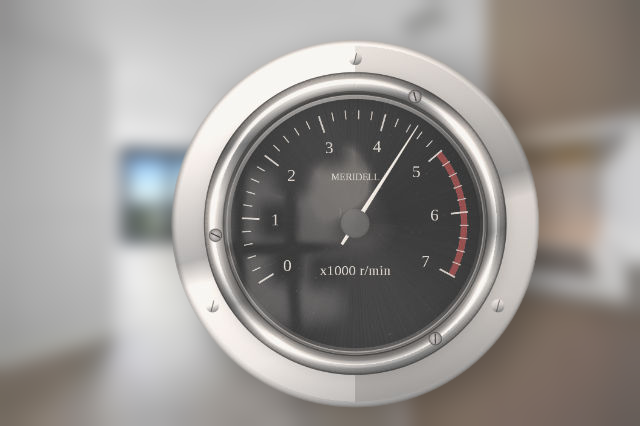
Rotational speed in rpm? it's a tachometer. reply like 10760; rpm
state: 4500; rpm
